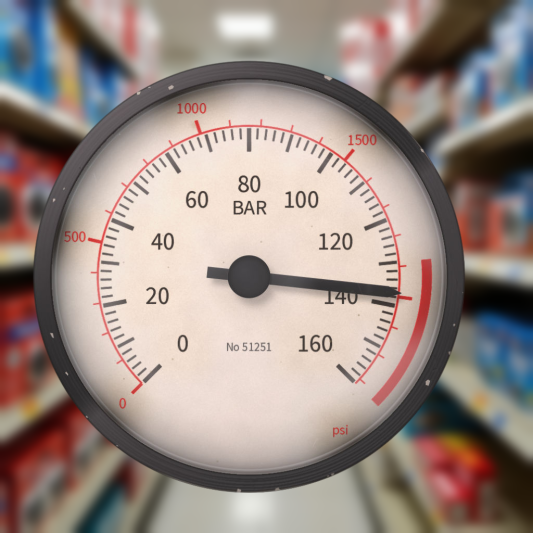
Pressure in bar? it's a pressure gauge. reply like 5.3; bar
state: 137; bar
